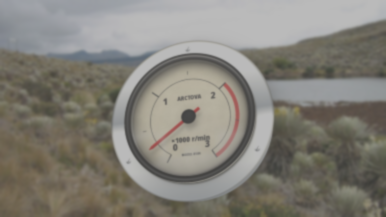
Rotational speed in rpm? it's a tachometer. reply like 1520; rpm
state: 250; rpm
